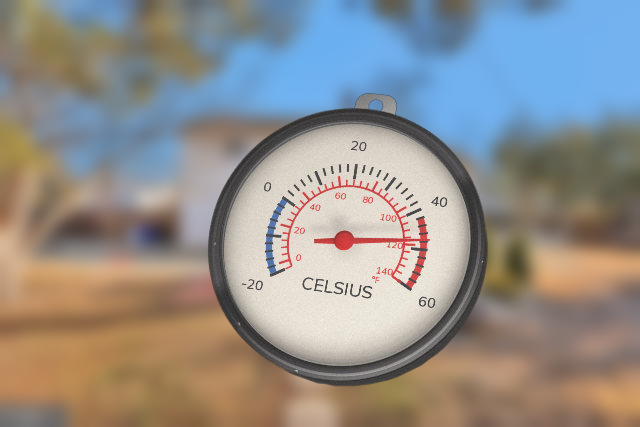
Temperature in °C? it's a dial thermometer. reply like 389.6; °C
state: 48; °C
